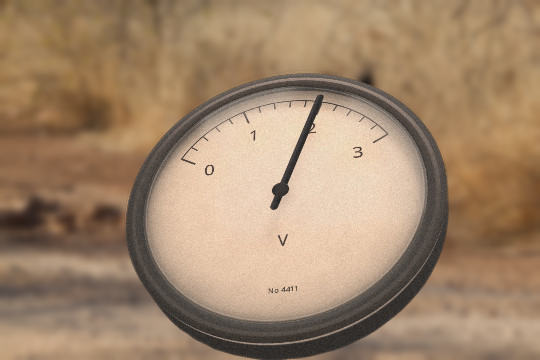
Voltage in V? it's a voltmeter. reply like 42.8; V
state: 2; V
